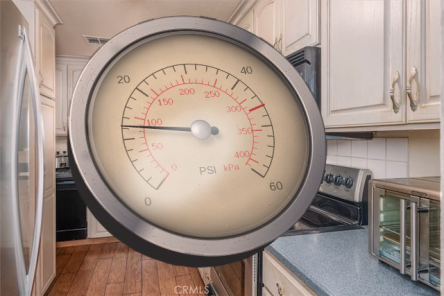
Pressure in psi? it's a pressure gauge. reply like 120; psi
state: 12; psi
